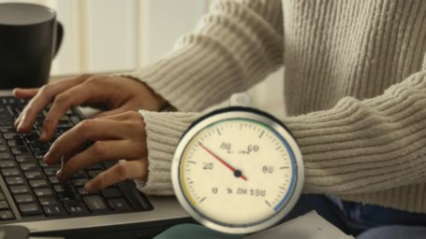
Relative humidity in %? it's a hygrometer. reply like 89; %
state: 30; %
